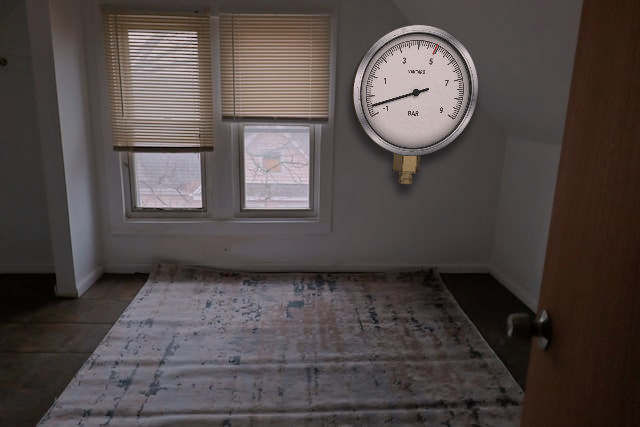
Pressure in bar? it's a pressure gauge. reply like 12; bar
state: -0.5; bar
